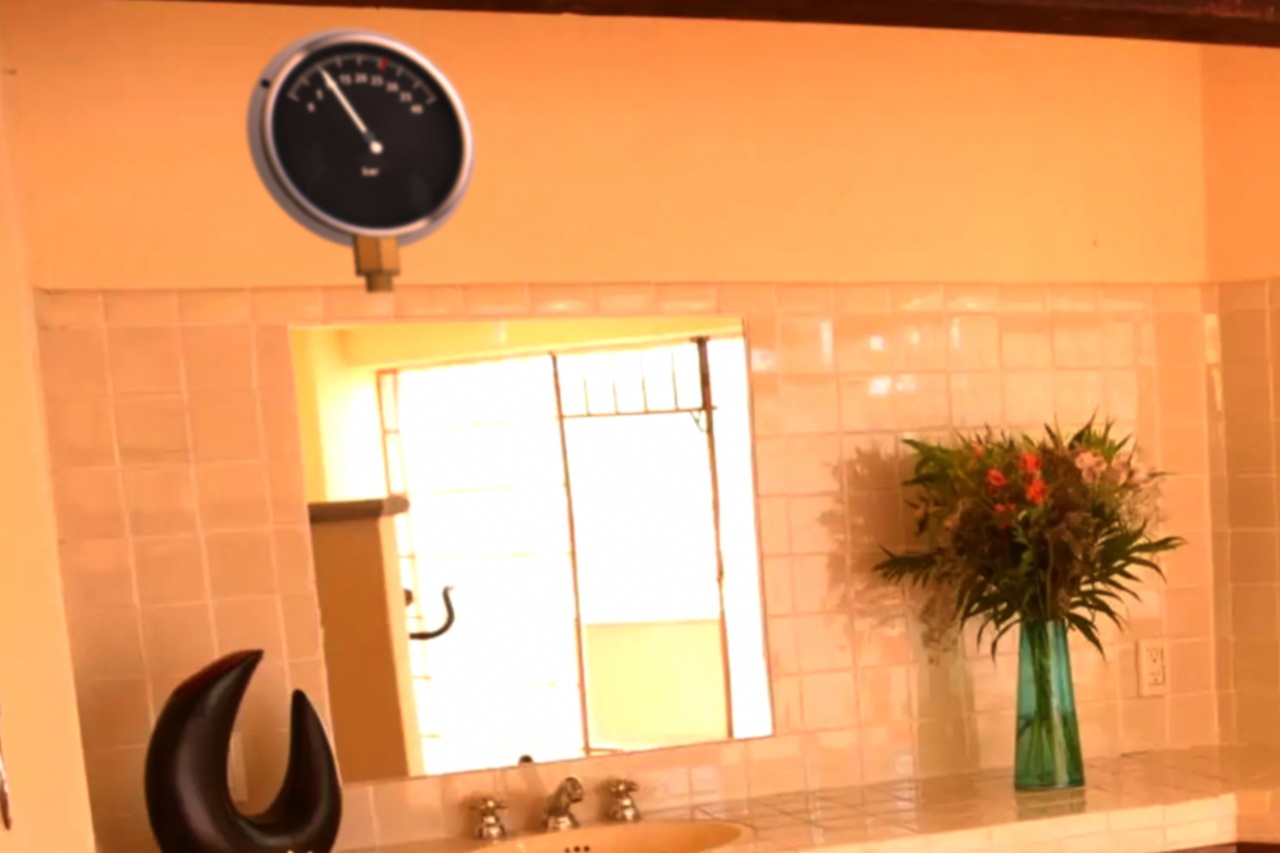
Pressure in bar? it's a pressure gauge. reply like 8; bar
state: 10; bar
